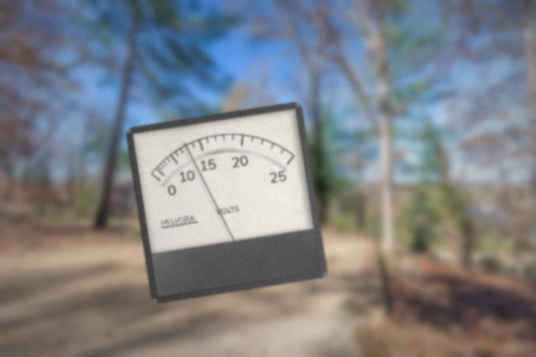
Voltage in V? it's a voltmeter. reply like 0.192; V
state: 13; V
